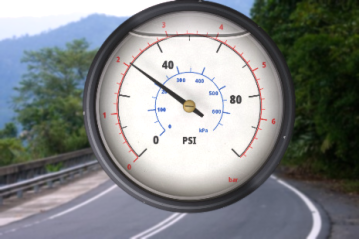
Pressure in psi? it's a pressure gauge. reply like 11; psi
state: 30; psi
